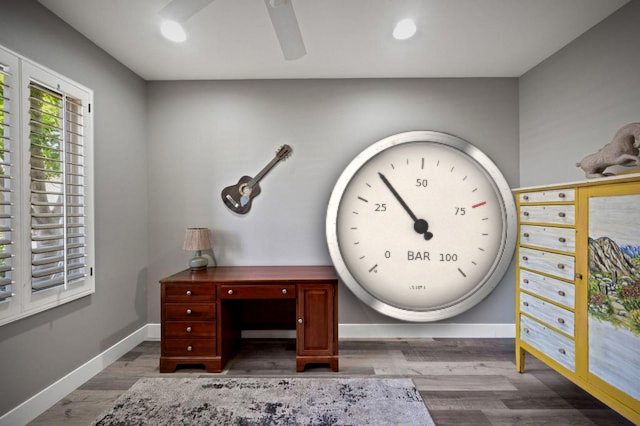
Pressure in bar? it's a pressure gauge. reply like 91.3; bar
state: 35; bar
